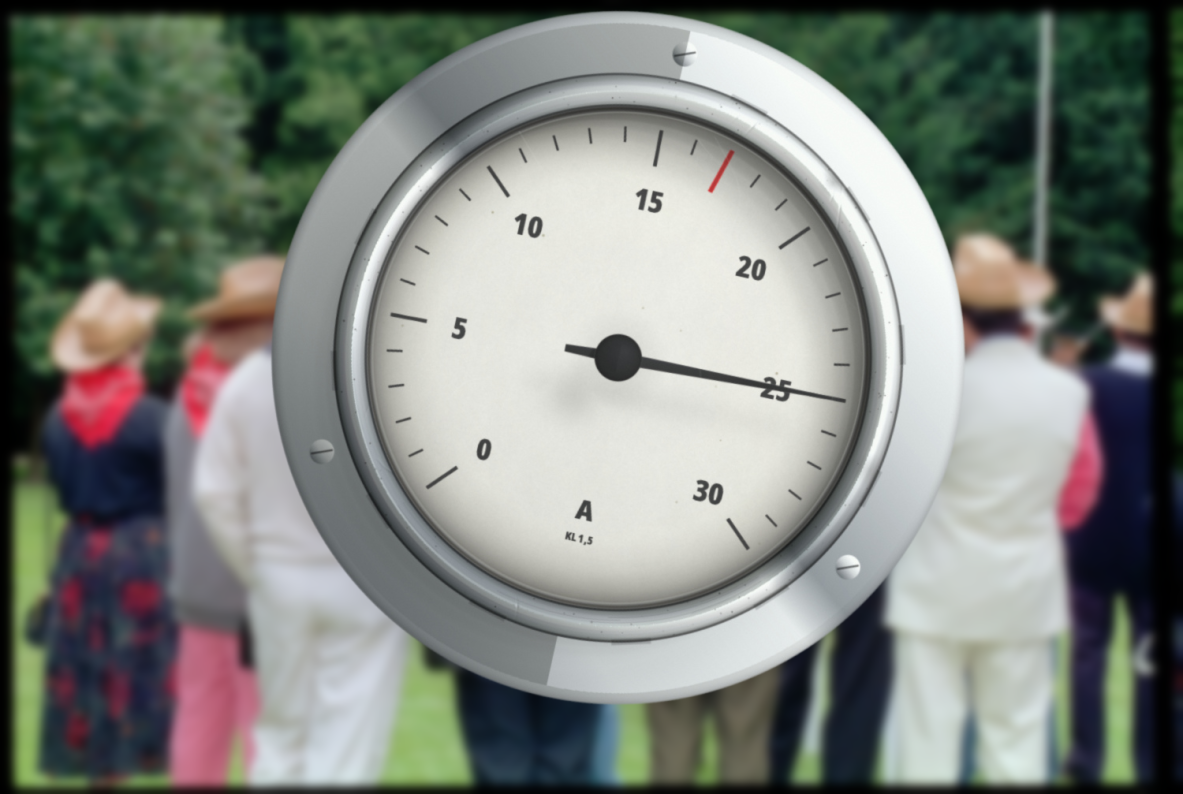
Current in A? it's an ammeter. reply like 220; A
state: 25; A
